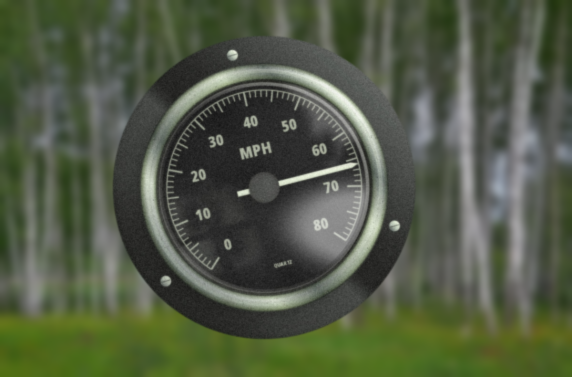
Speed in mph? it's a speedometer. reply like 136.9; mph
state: 66; mph
